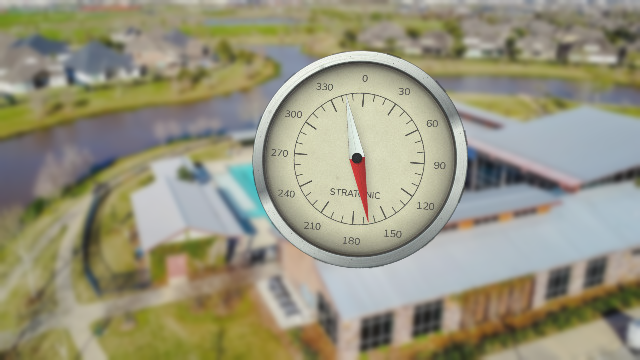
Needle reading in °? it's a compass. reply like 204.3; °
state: 165; °
